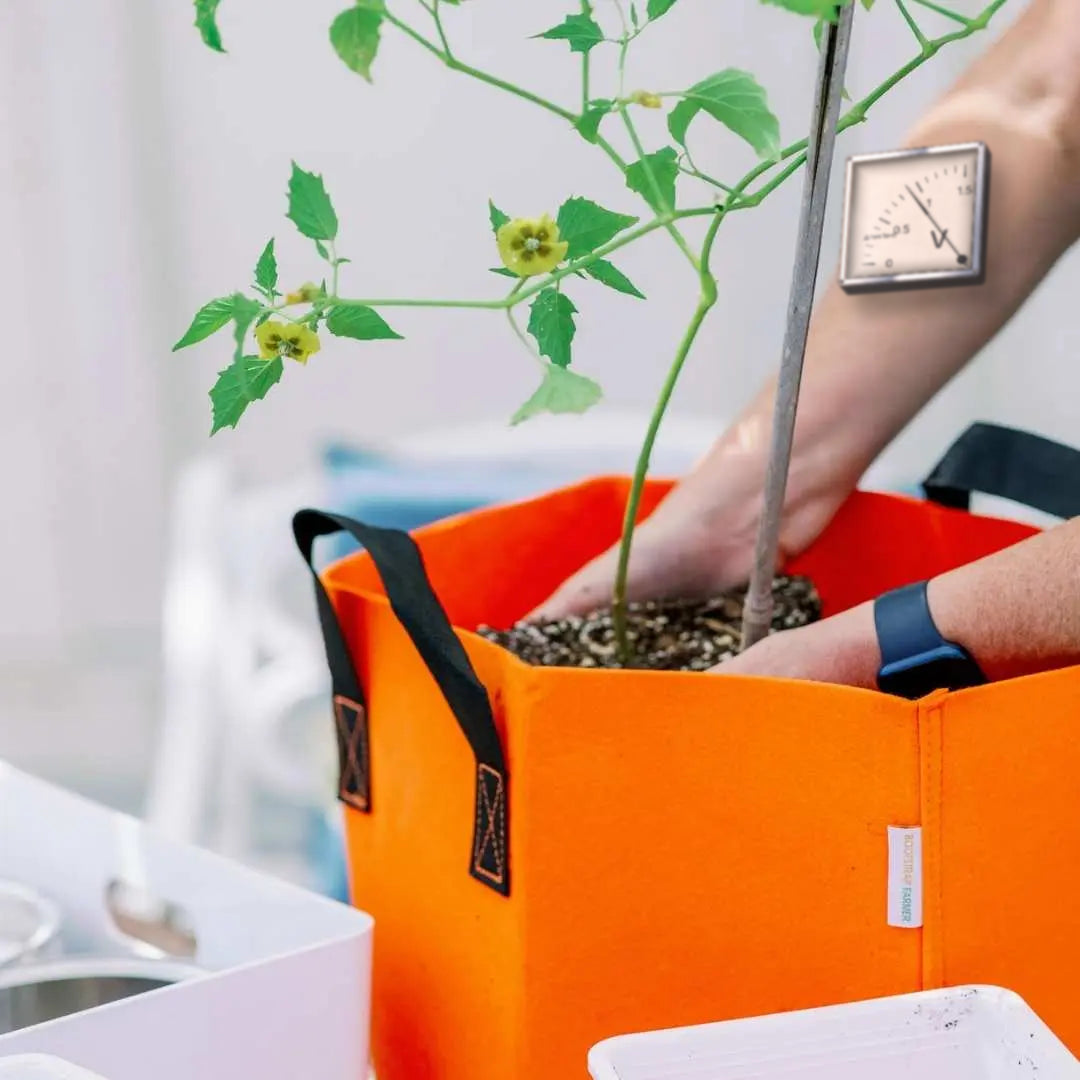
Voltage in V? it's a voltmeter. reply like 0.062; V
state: 0.9; V
